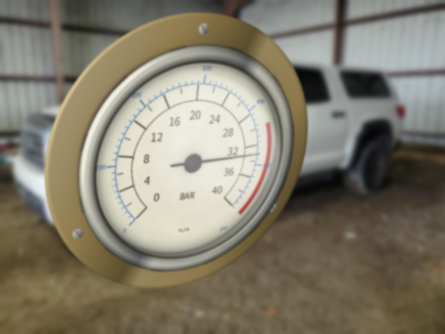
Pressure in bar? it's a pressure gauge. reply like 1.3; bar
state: 33; bar
